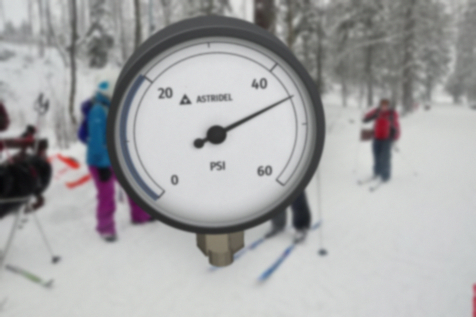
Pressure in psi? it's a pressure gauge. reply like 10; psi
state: 45; psi
